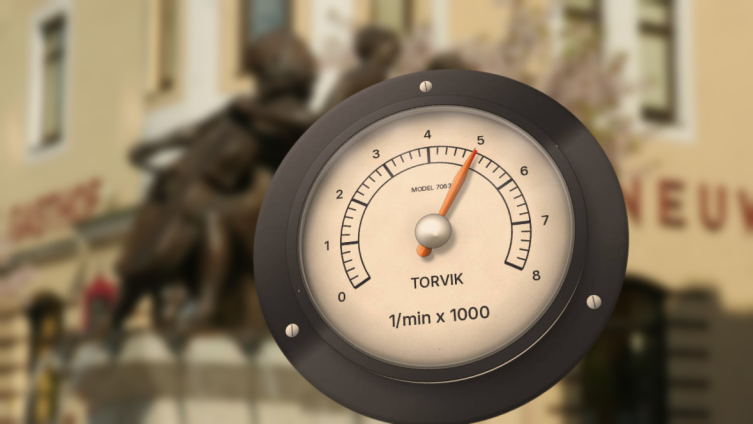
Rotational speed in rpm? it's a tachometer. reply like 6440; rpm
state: 5000; rpm
